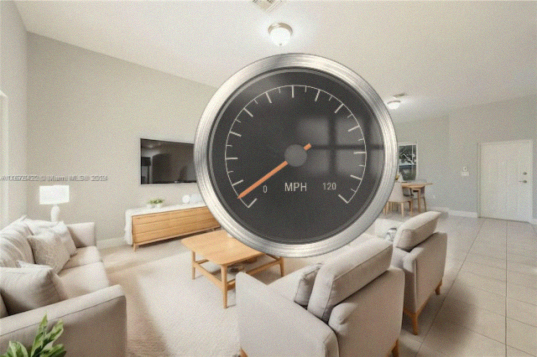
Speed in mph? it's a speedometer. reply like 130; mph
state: 5; mph
